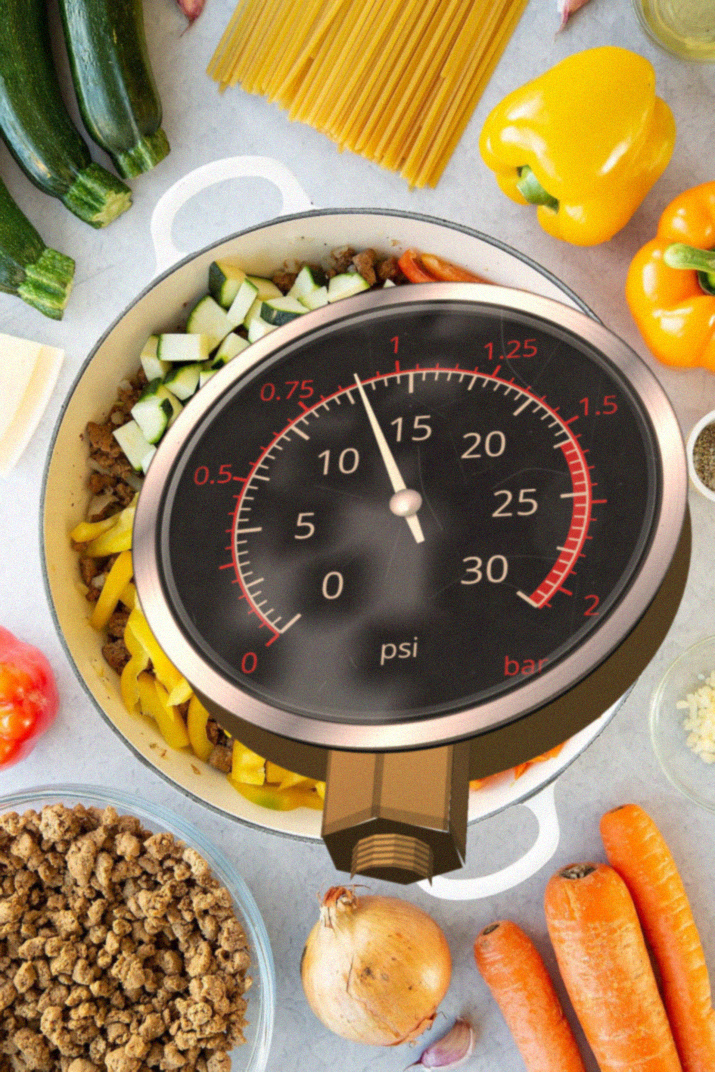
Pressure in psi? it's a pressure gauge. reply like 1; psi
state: 13; psi
